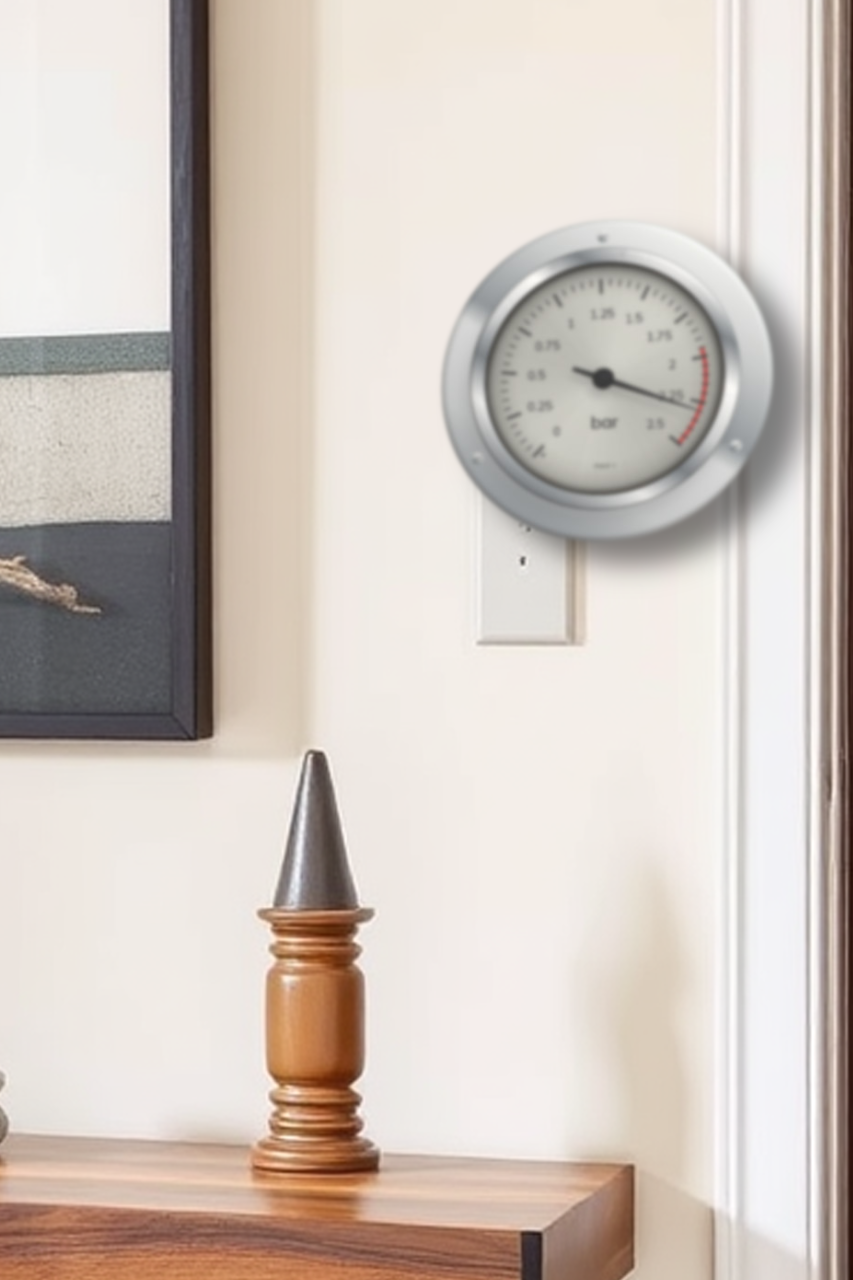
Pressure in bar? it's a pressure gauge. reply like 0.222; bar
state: 2.3; bar
